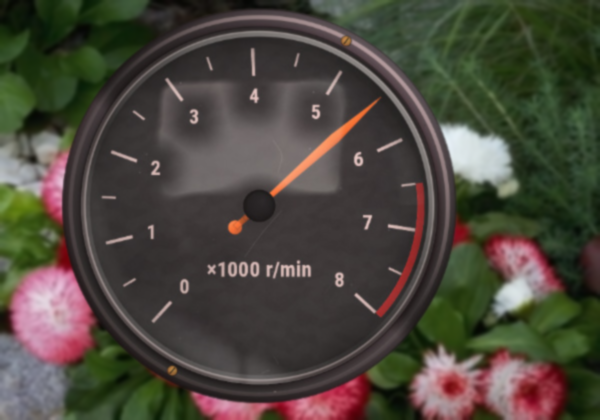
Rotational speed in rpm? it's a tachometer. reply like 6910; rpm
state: 5500; rpm
